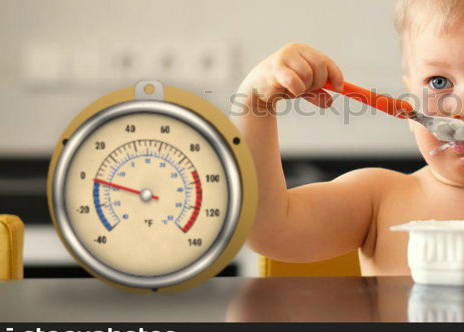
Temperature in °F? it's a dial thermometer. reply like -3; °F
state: 0; °F
